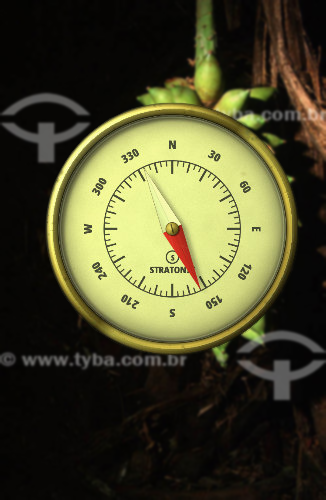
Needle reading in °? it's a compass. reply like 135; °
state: 155; °
